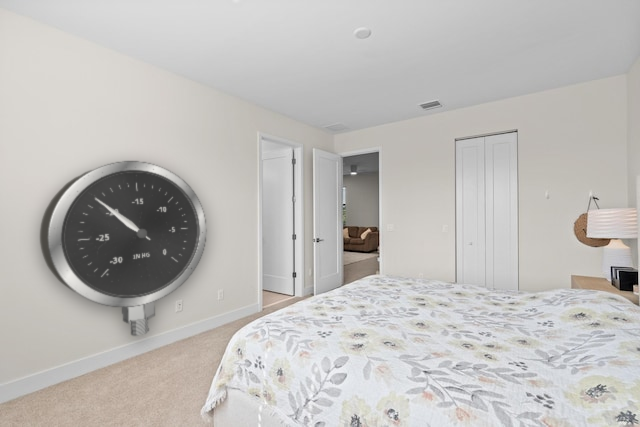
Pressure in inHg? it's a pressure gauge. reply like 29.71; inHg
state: -20; inHg
